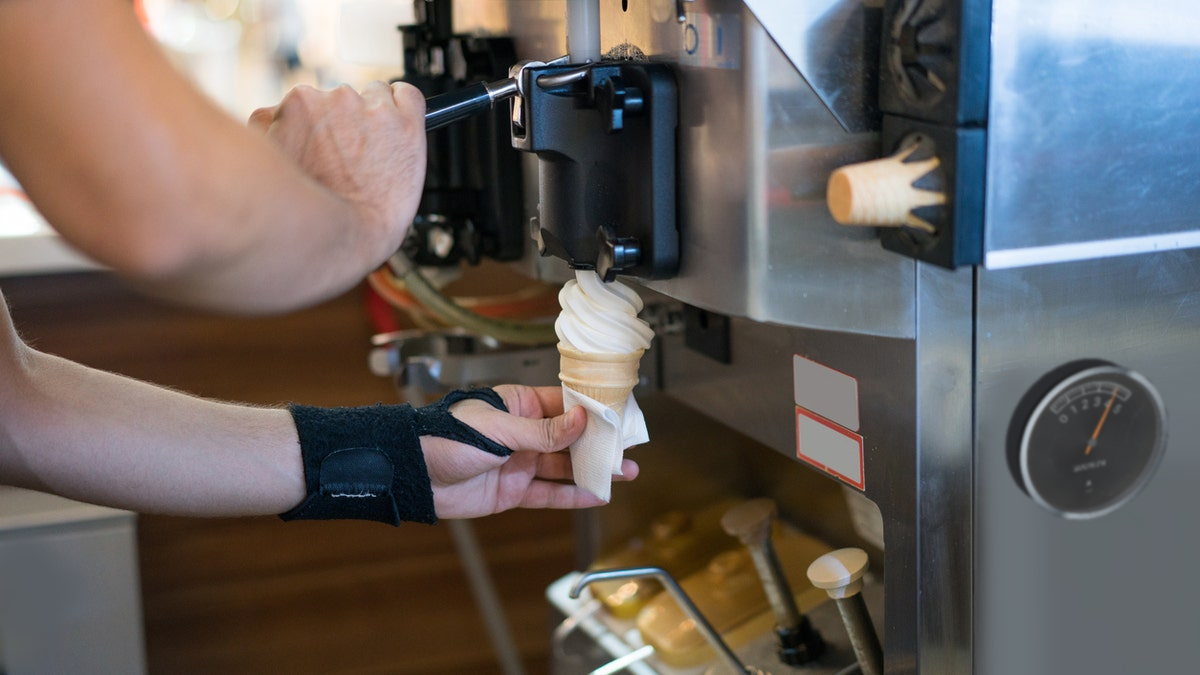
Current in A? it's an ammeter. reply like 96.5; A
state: 4; A
